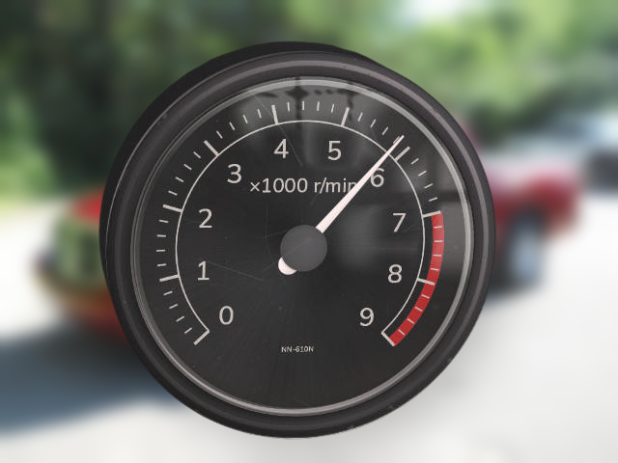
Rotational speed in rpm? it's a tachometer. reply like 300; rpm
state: 5800; rpm
